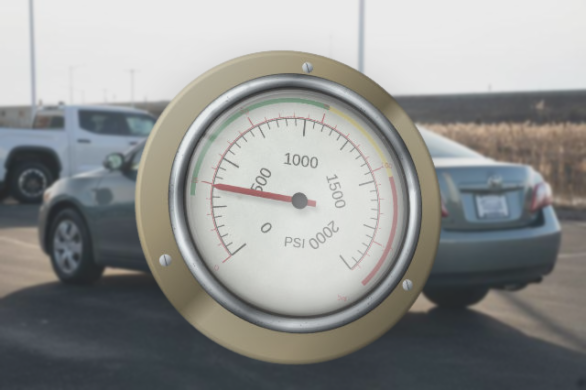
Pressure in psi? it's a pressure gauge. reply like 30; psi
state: 350; psi
